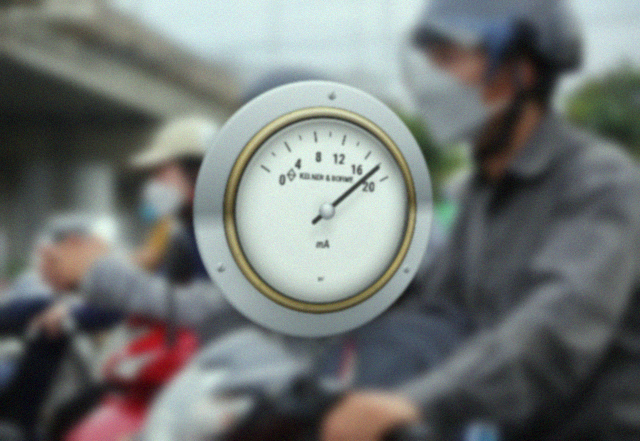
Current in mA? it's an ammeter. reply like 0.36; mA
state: 18; mA
